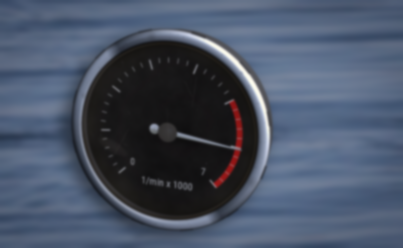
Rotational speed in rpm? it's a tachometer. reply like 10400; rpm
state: 6000; rpm
